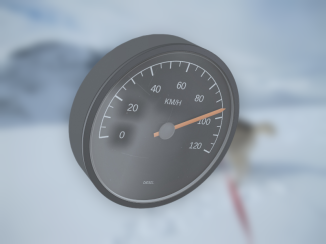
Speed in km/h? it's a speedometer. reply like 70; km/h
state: 95; km/h
